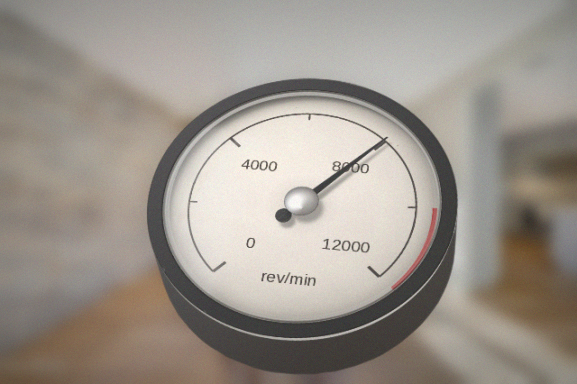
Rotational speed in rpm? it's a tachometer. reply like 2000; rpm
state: 8000; rpm
